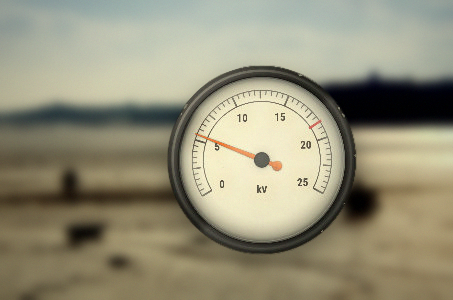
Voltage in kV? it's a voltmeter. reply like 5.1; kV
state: 5.5; kV
